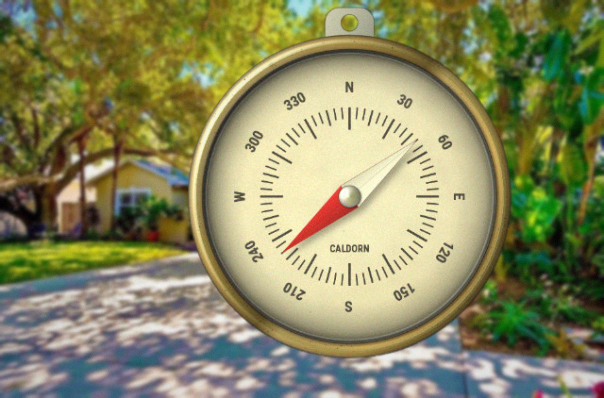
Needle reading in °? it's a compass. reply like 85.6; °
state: 230; °
